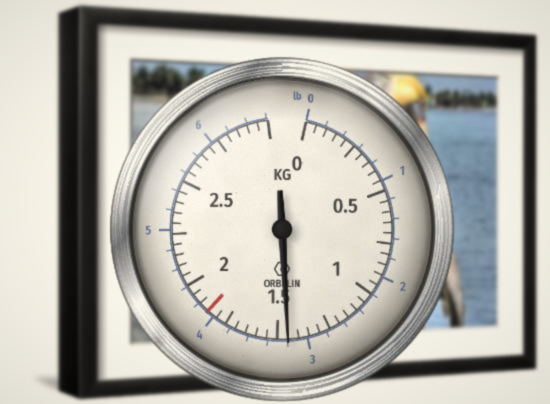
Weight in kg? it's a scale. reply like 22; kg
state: 1.45; kg
